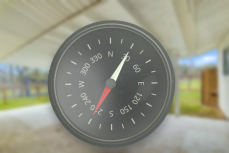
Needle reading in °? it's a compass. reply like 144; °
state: 210; °
